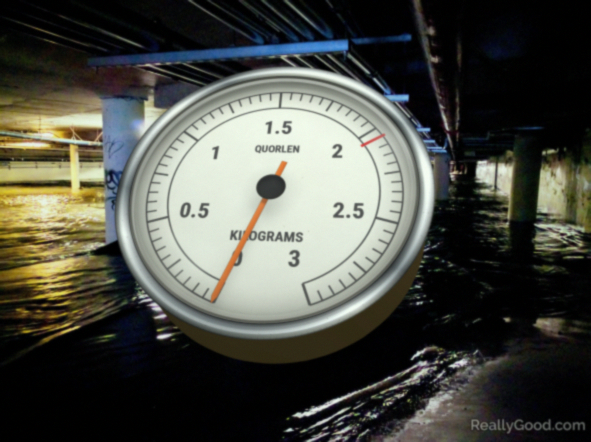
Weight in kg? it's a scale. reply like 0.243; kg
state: 0; kg
